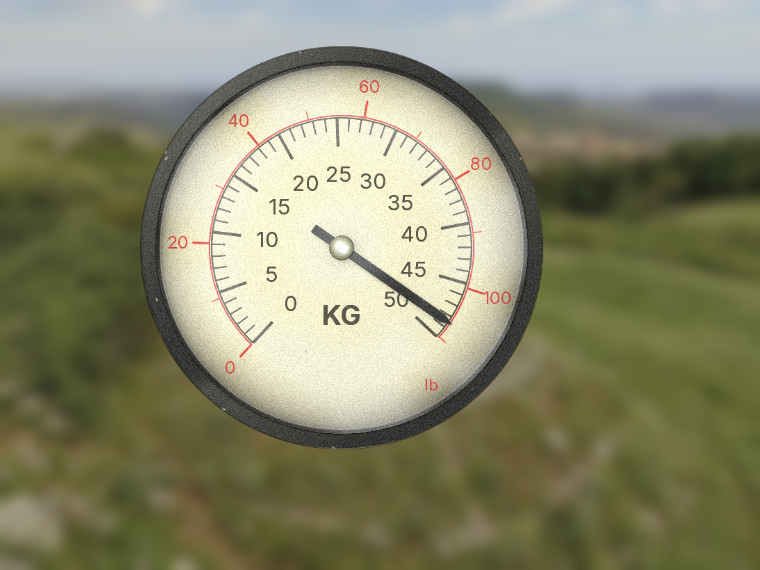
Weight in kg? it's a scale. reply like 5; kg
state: 48.5; kg
